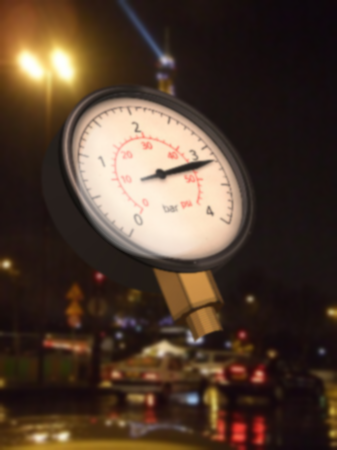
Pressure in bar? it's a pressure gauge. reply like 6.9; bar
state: 3.2; bar
